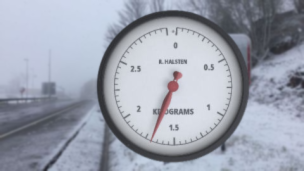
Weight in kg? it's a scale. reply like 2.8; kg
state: 1.7; kg
